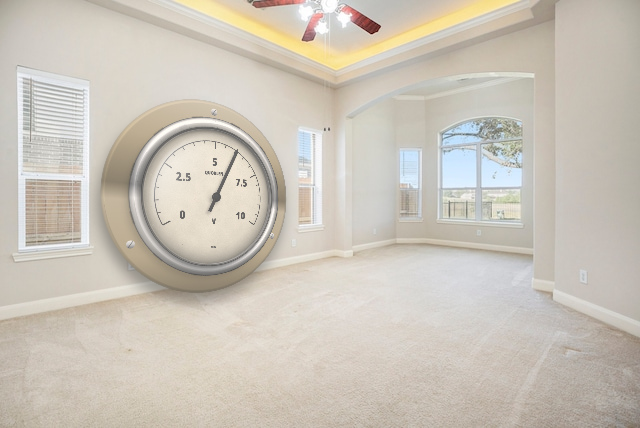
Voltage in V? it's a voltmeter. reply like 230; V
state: 6; V
